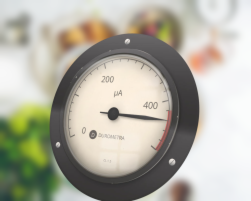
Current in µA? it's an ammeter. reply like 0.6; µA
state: 440; µA
